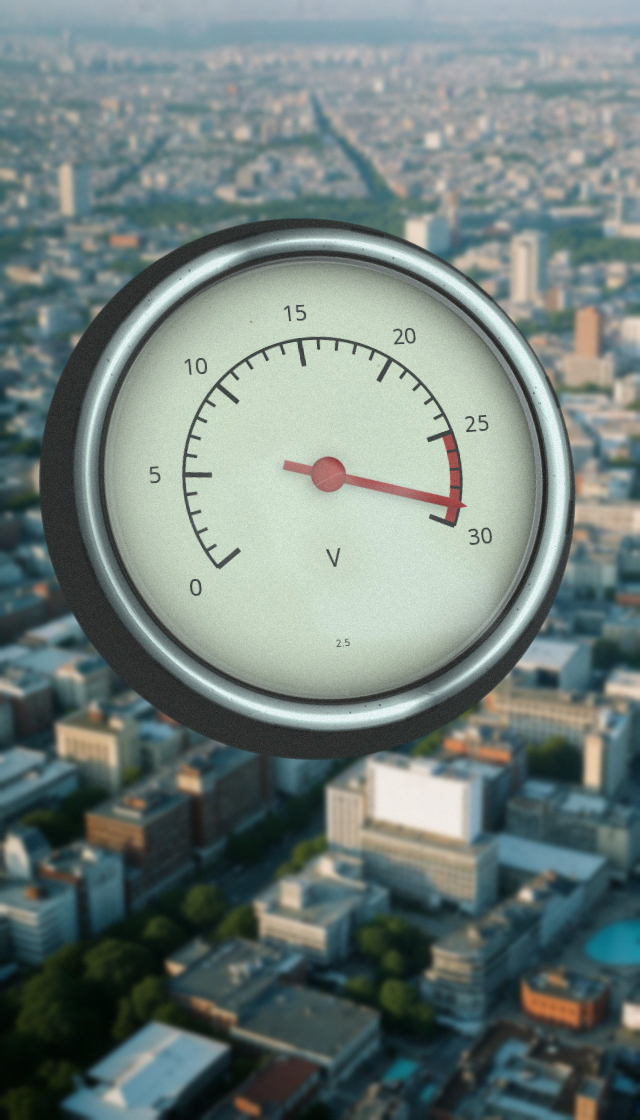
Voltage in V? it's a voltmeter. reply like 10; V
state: 29; V
